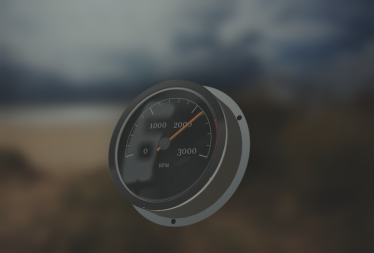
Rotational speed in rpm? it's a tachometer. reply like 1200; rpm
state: 2200; rpm
